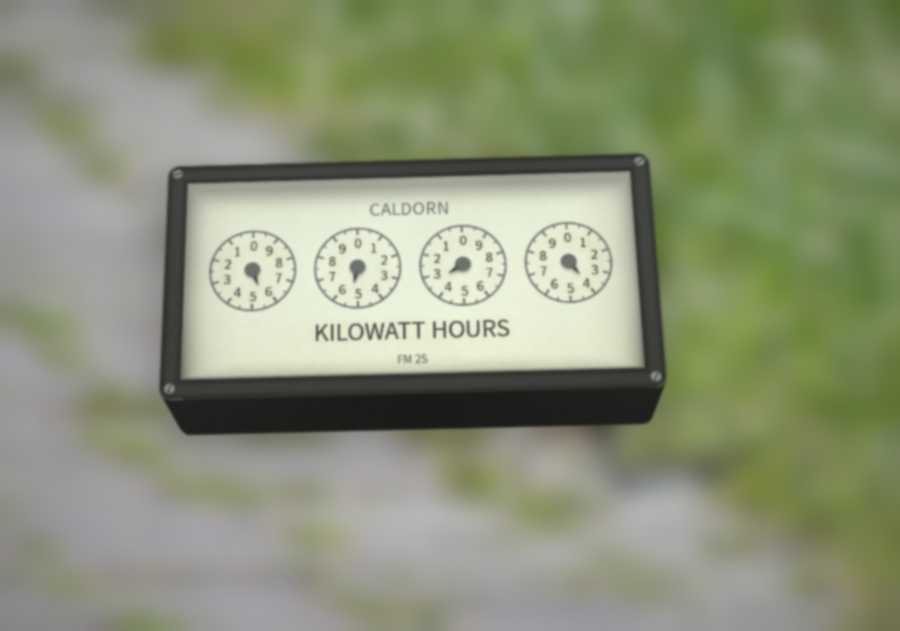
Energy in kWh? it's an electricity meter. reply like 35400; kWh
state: 5534; kWh
